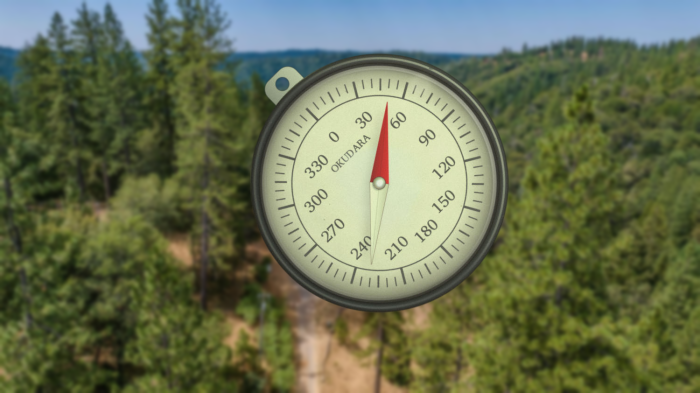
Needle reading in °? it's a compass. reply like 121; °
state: 50; °
